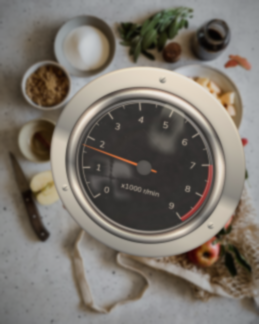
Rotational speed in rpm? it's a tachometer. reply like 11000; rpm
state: 1750; rpm
